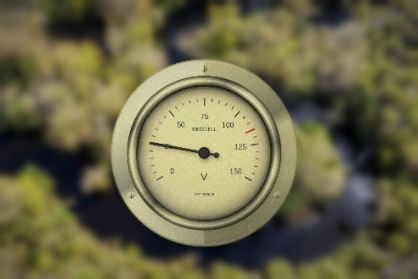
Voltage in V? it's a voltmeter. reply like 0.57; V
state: 25; V
